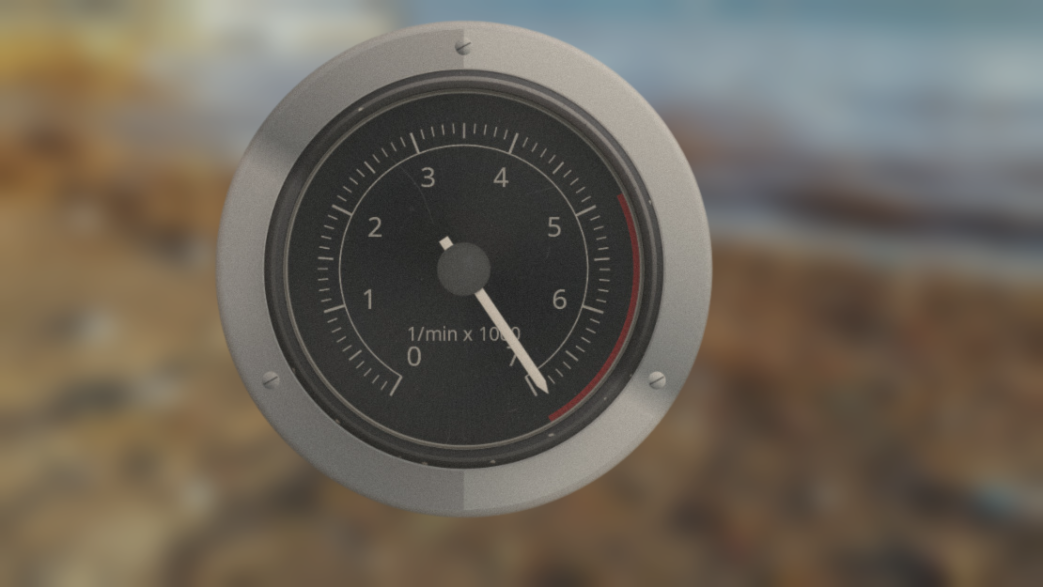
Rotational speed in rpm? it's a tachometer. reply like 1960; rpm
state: 6900; rpm
